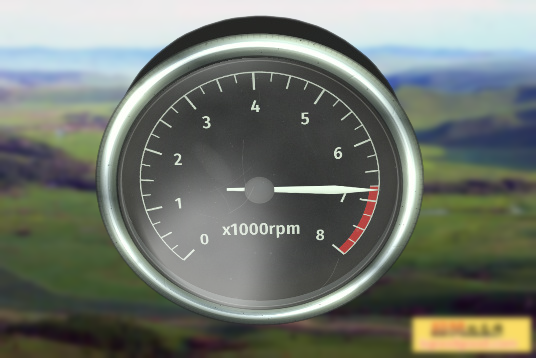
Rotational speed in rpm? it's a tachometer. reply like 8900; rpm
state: 6750; rpm
